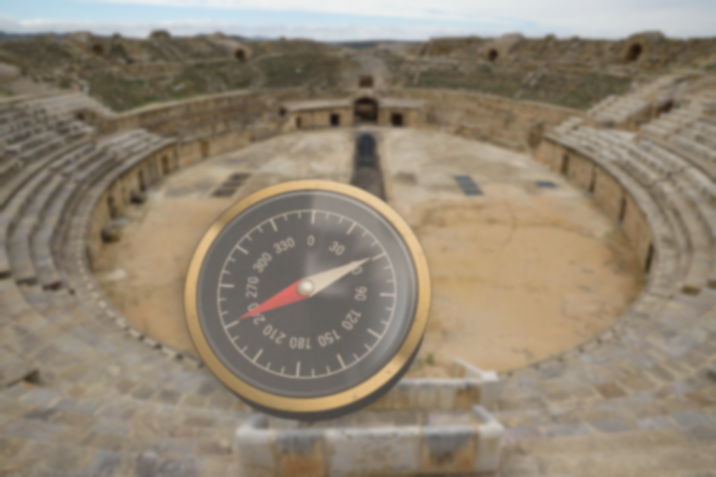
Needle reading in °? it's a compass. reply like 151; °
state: 240; °
